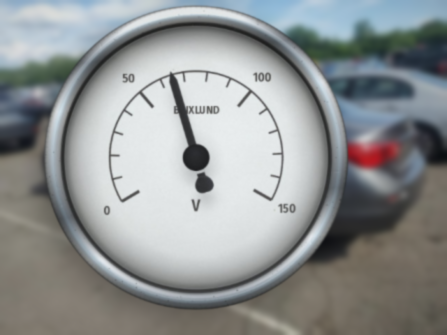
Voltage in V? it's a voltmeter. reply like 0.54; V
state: 65; V
